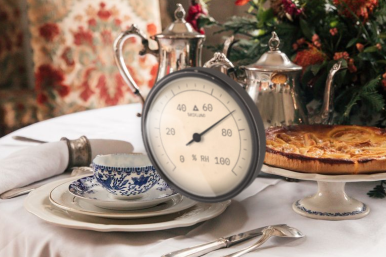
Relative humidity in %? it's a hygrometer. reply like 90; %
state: 72; %
